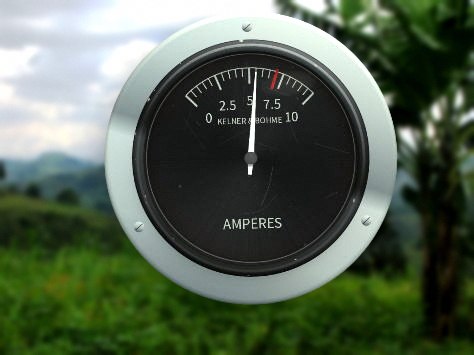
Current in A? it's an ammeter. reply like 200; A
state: 5.5; A
